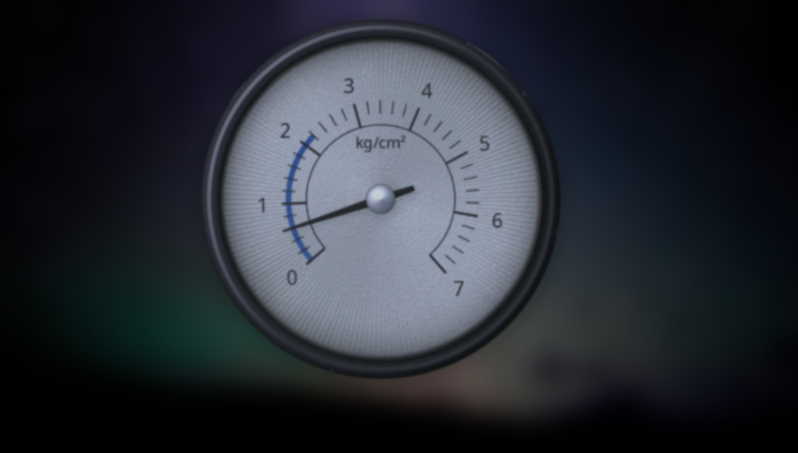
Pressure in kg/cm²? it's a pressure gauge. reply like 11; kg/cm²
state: 0.6; kg/cm²
